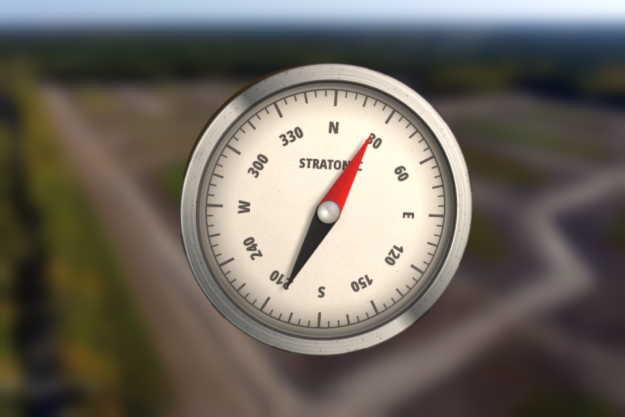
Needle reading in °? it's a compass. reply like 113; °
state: 25; °
